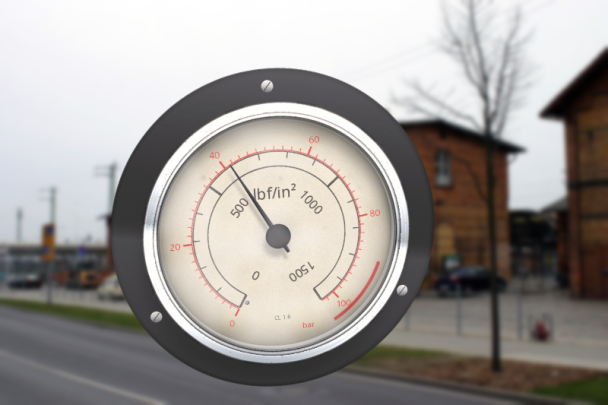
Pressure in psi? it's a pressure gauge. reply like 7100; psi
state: 600; psi
